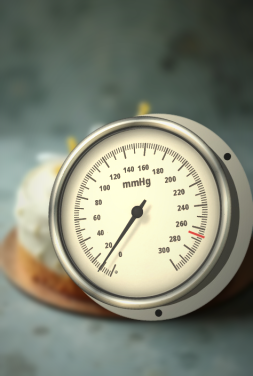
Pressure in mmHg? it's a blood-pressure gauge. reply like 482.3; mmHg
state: 10; mmHg
